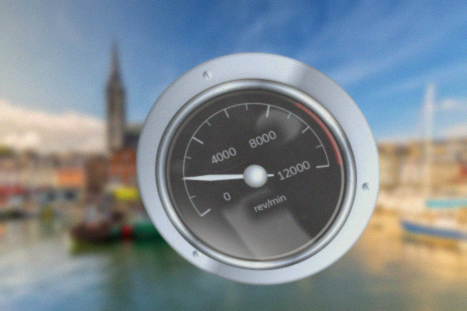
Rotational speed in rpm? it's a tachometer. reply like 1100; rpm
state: 2000; rpm
